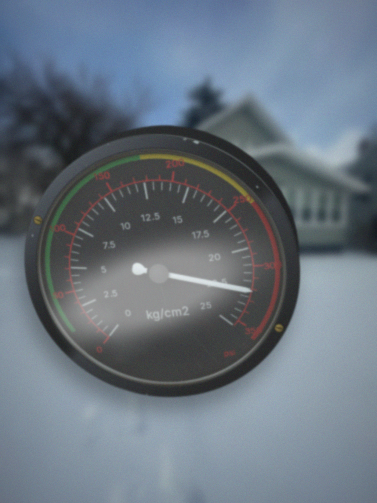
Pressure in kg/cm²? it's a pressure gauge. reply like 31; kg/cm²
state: 22.5; kg/cm²
